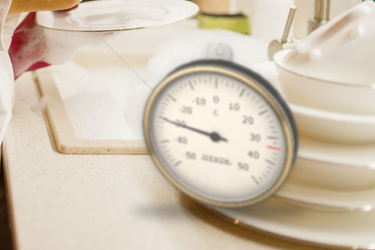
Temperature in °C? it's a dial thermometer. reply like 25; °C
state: -30; °C
